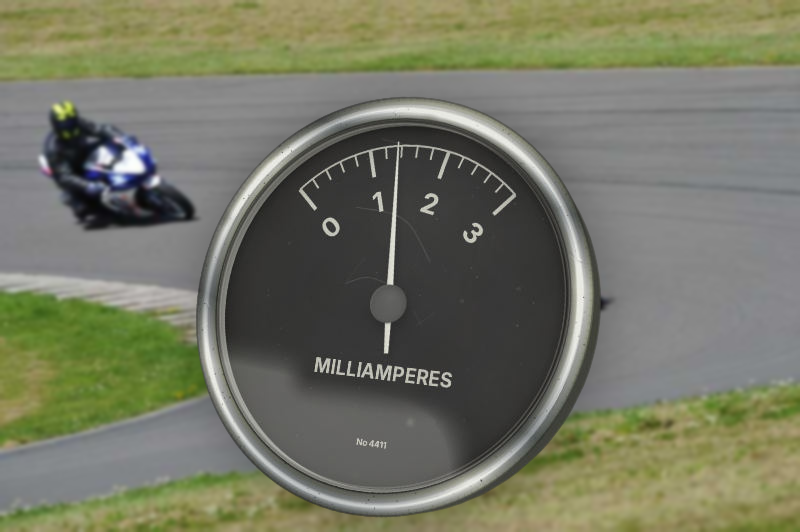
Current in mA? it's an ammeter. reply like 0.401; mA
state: 1.4; mA
